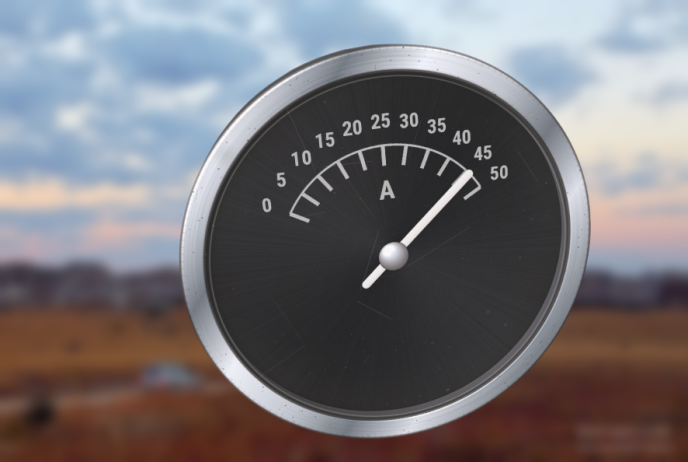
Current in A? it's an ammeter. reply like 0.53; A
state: 45; A
